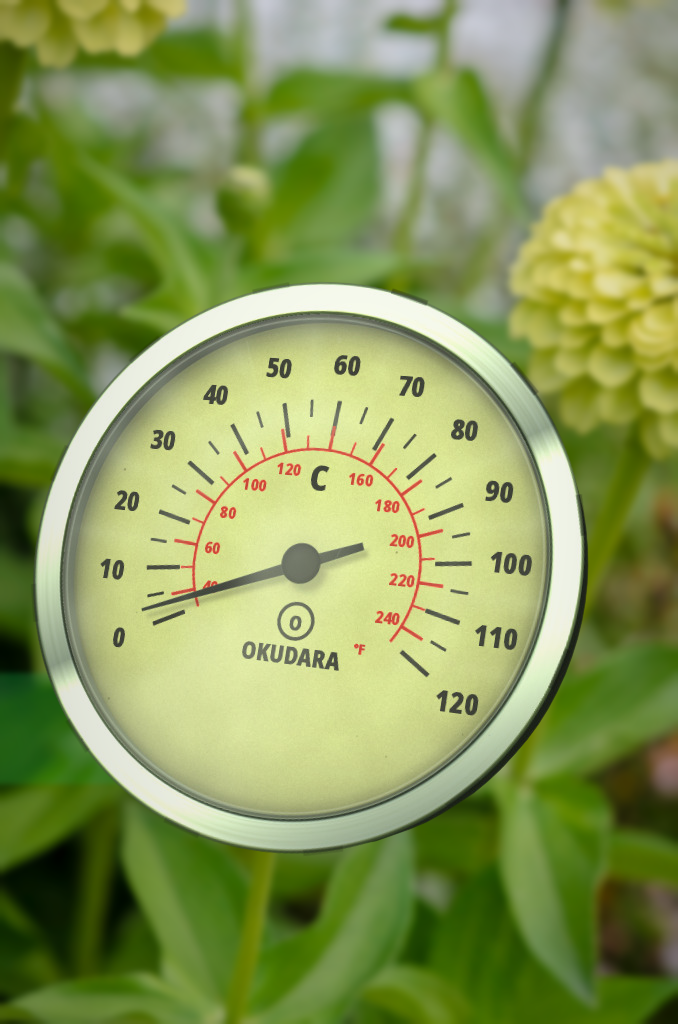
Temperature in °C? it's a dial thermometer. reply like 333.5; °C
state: 2.5; °C
